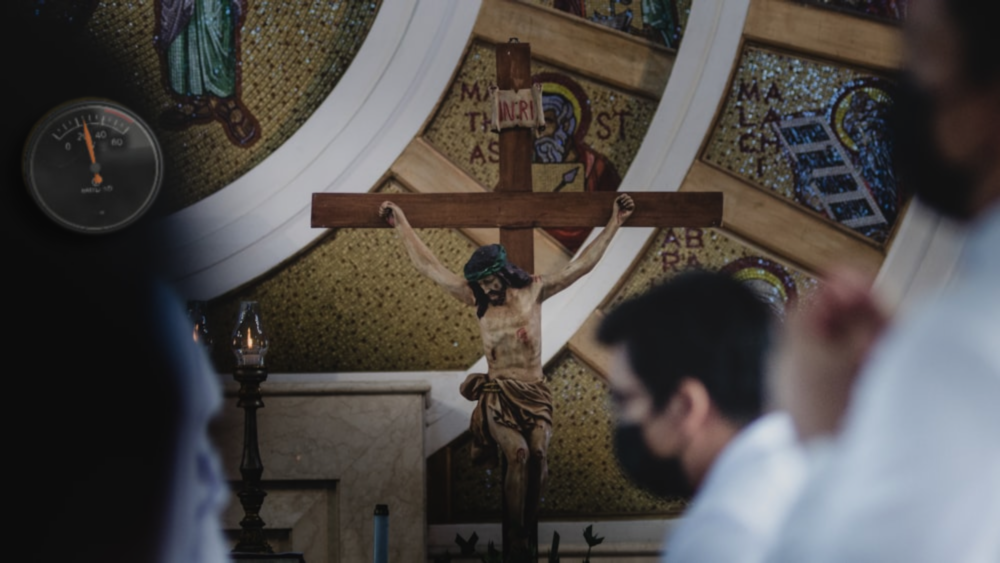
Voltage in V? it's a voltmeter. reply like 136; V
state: 25; V
